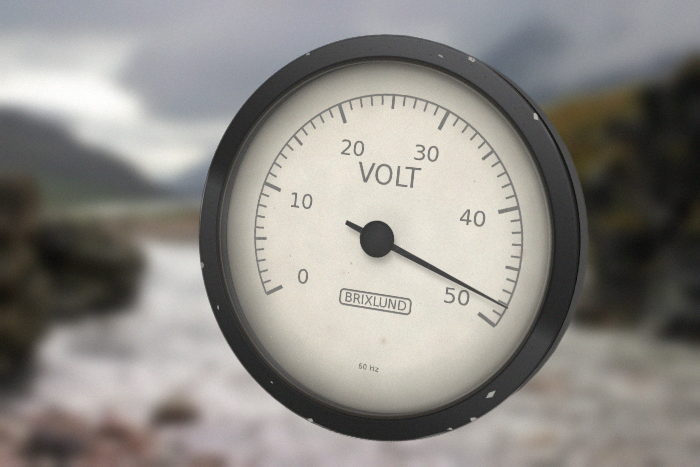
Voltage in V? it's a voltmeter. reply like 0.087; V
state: 48; V
